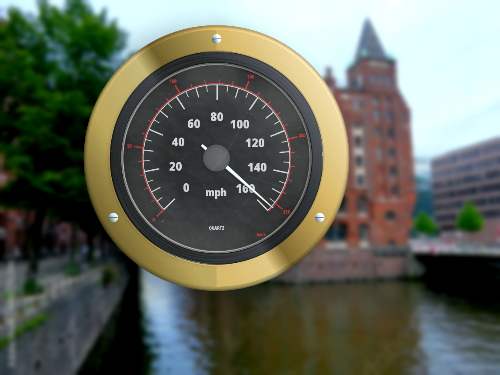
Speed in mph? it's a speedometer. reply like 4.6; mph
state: 157.5; mph
